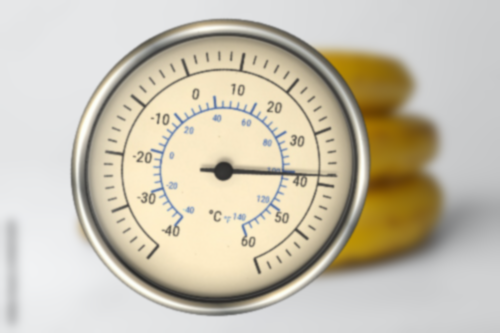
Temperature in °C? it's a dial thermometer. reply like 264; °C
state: 38; °C
